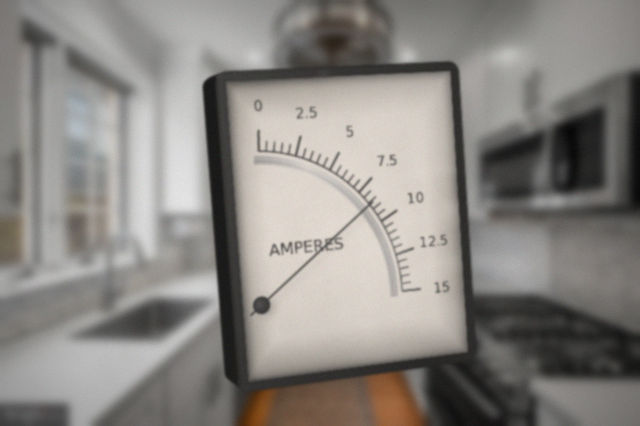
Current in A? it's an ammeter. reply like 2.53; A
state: 8.5; A
